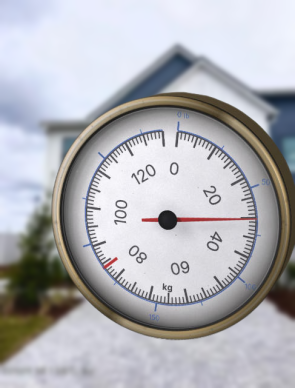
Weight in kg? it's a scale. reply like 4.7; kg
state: 30; kg
